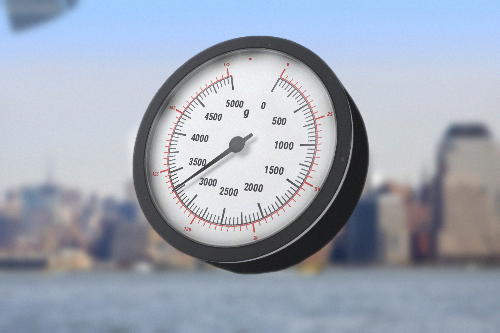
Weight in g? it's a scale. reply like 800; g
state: 3250; g
